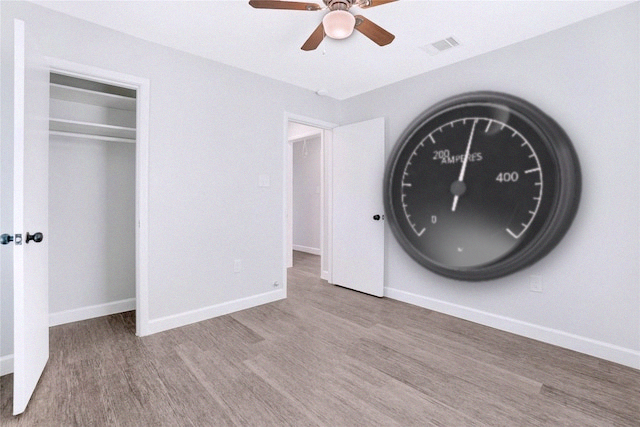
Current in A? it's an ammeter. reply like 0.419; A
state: 280; A
